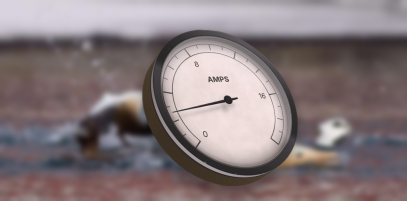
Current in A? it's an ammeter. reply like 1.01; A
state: 2.5; A
